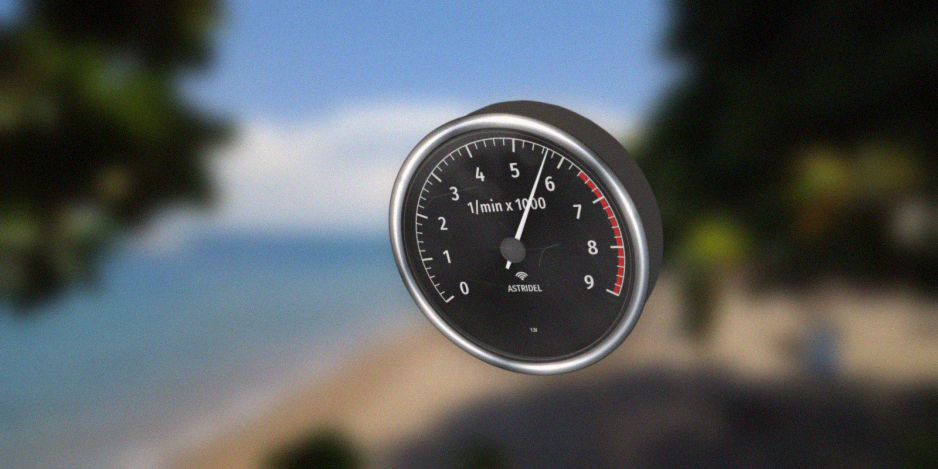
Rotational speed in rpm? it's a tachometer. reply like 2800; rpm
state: 5700; rpm
